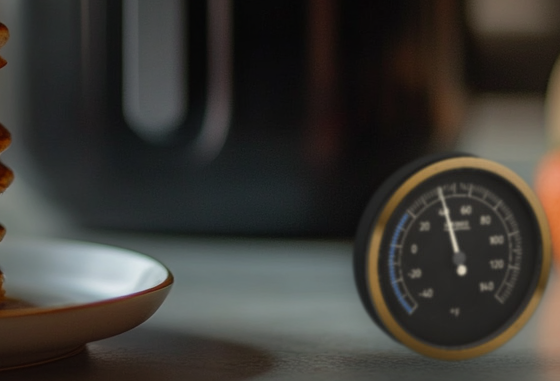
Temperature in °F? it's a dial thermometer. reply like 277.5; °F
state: 40; °F
